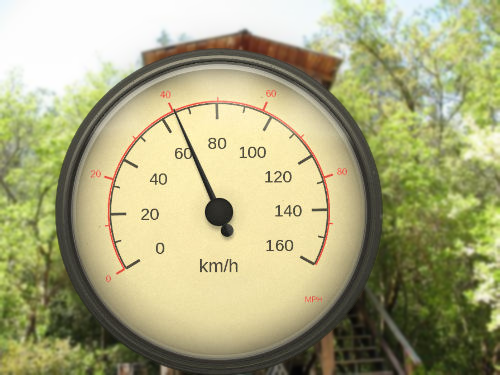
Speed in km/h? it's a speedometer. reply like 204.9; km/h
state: 65; km/h
